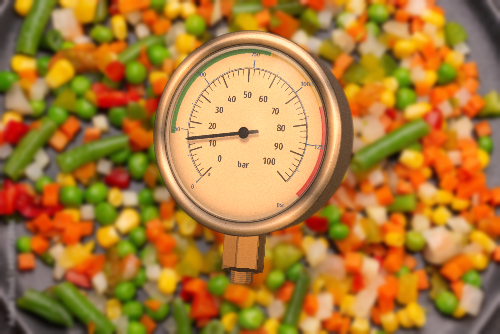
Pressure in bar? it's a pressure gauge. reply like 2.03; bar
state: 14; bar
